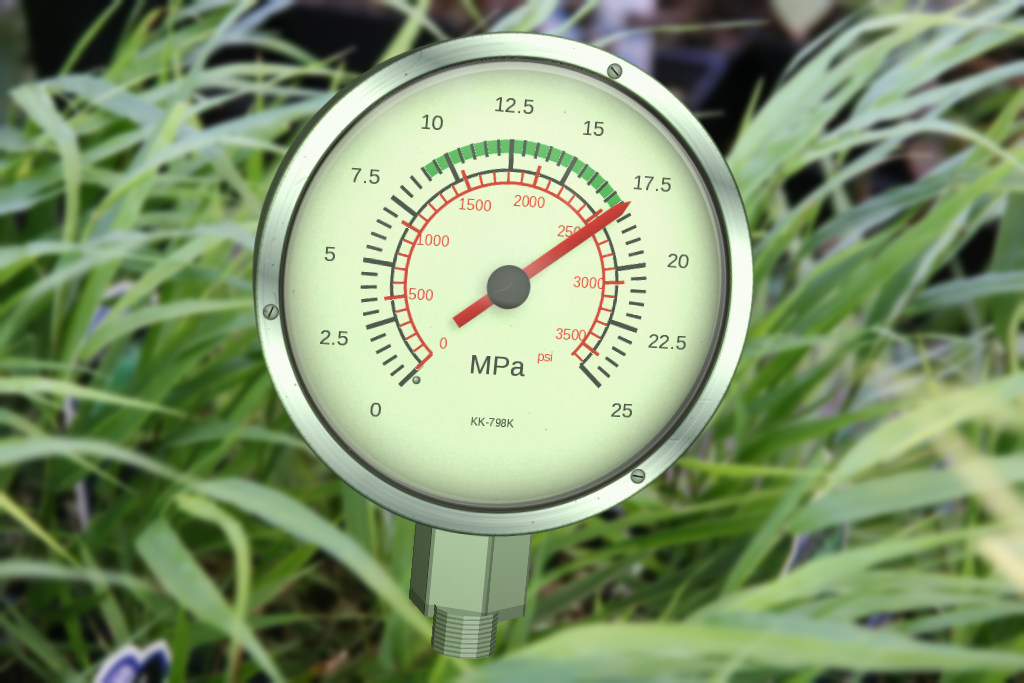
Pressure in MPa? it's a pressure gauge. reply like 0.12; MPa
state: 17.5; MPa
